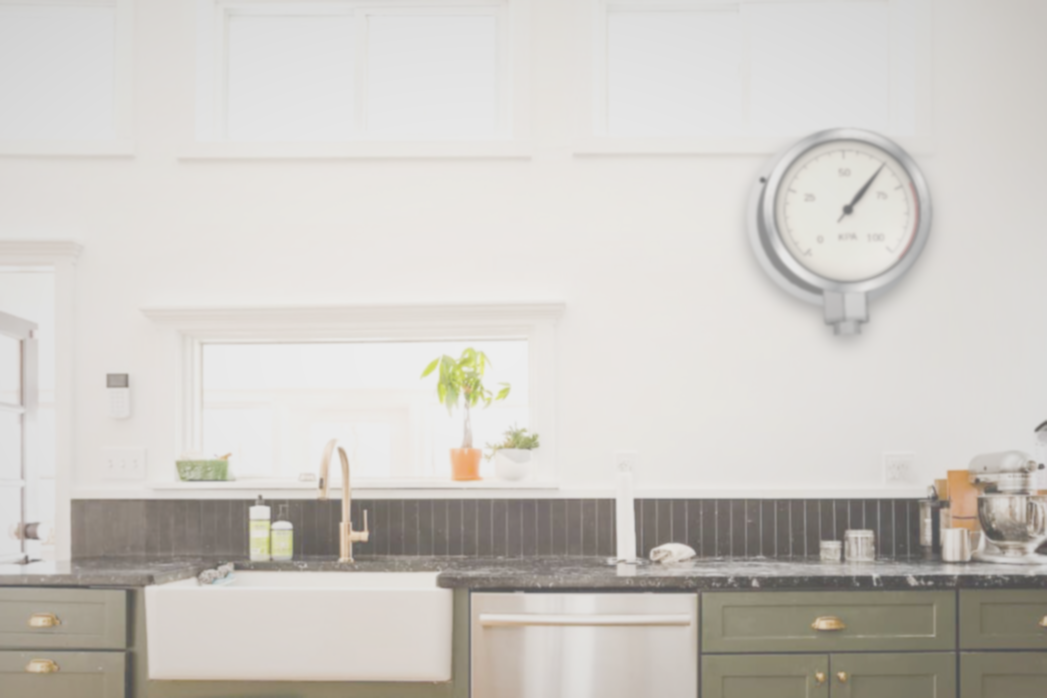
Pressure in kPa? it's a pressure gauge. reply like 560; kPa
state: 65; kPa
